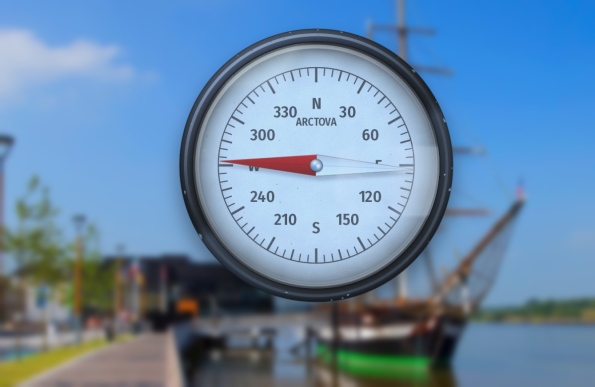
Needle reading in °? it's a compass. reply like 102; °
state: 272.5; °
